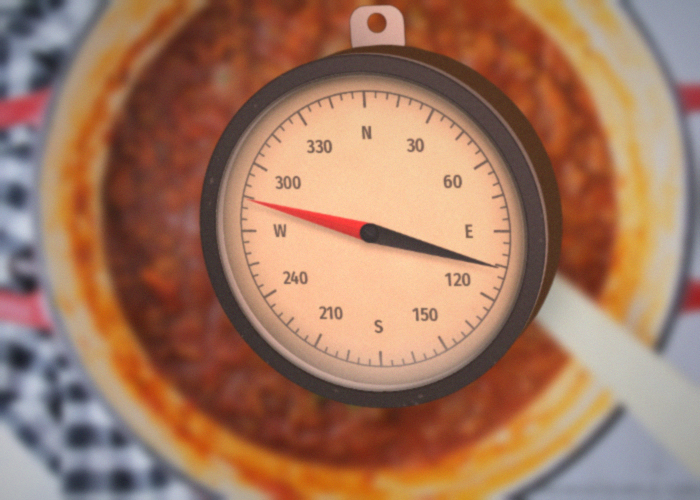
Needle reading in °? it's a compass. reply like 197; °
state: 285; °
